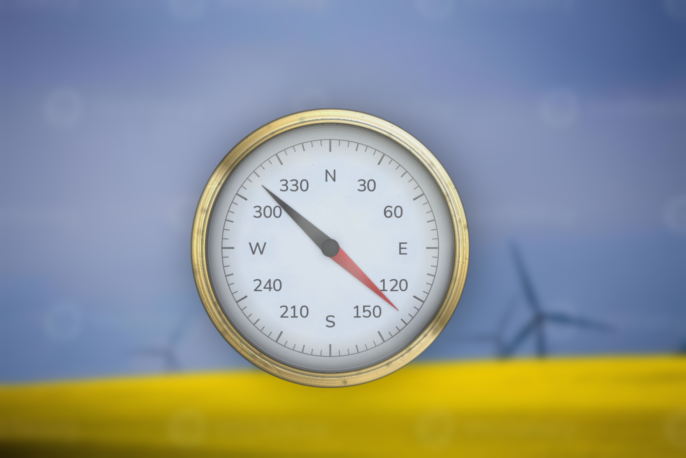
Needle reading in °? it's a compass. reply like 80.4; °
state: 132.5; °
